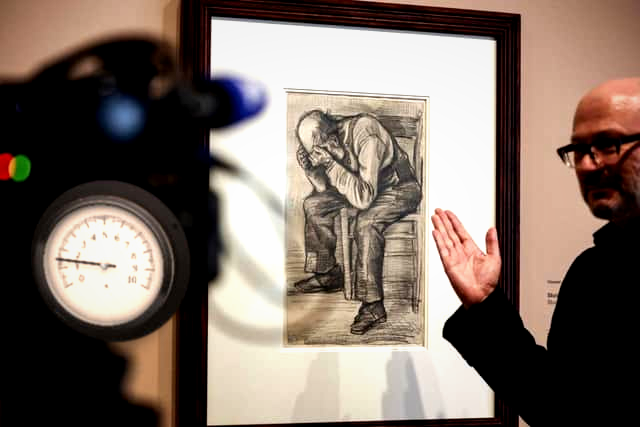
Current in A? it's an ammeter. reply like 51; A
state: 1.5; A
